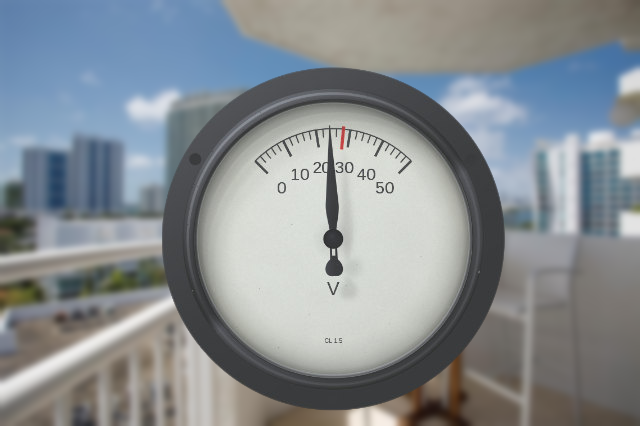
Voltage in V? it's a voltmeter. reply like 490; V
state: 24; V
